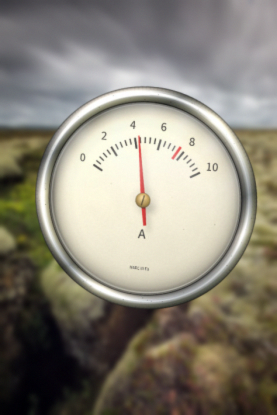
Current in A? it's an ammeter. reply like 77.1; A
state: 4.4; A
